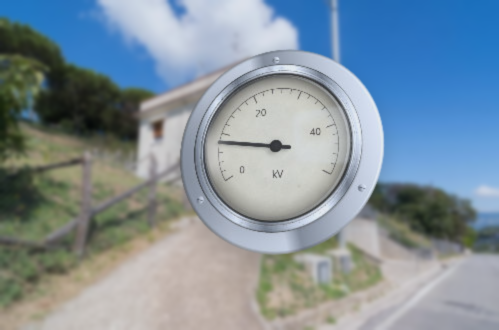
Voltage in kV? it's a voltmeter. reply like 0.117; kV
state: 8; kV
